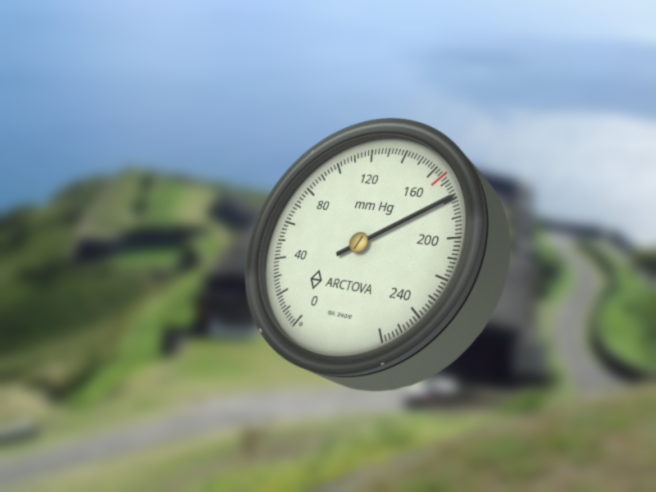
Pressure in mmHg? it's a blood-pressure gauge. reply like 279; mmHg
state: 180; mmHg
